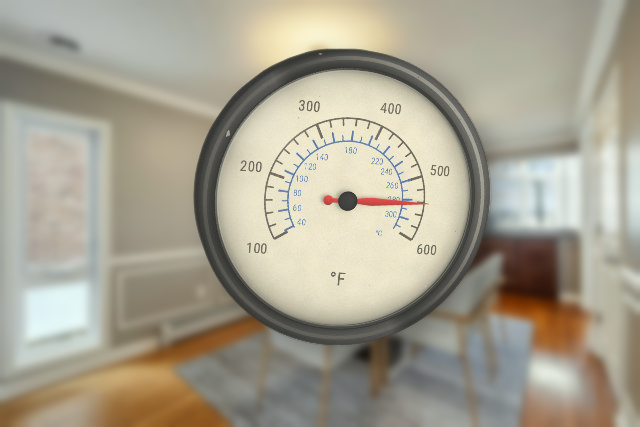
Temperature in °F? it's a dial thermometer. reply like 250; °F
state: 540; °F
